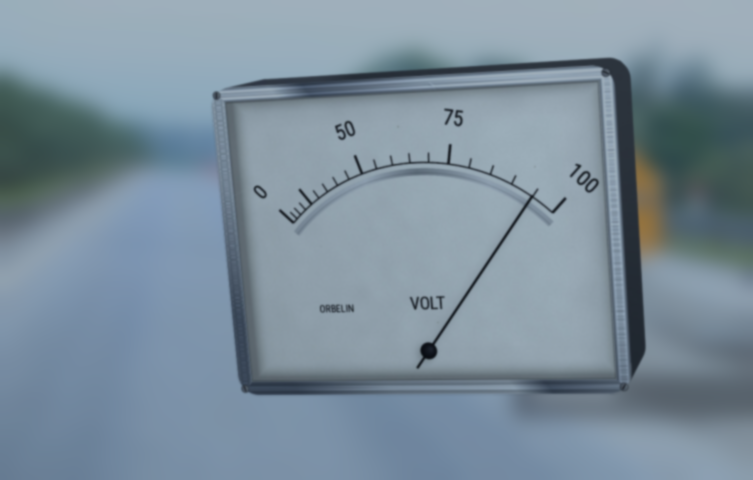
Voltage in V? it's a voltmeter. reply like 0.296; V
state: 95; V
